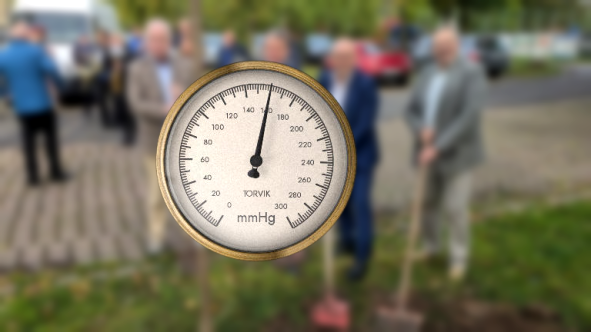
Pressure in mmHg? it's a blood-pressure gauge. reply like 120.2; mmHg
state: 160; mmHg
